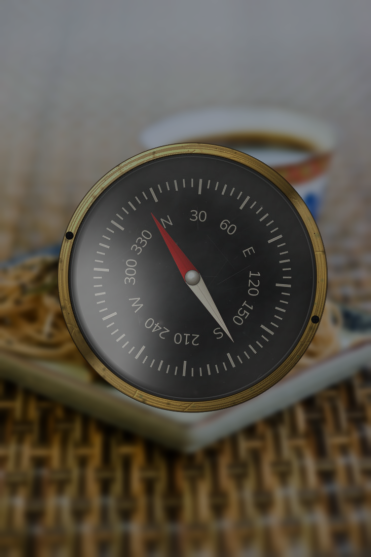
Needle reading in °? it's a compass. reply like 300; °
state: 352.5; °
